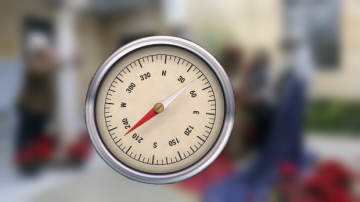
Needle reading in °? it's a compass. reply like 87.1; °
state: 225; °
